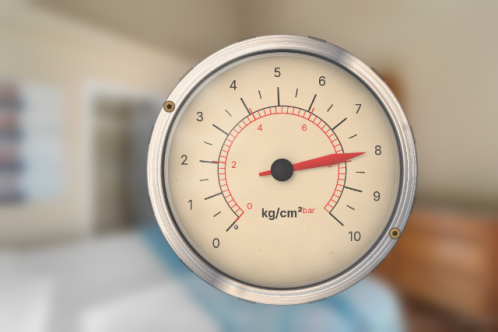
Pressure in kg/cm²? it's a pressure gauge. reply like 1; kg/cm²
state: 8; kg/cm²
